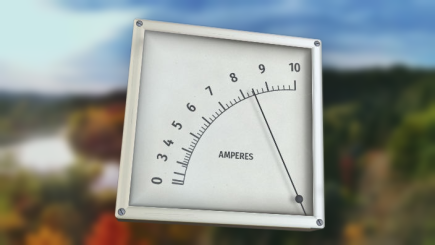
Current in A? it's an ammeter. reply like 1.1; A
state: 8.4; A
